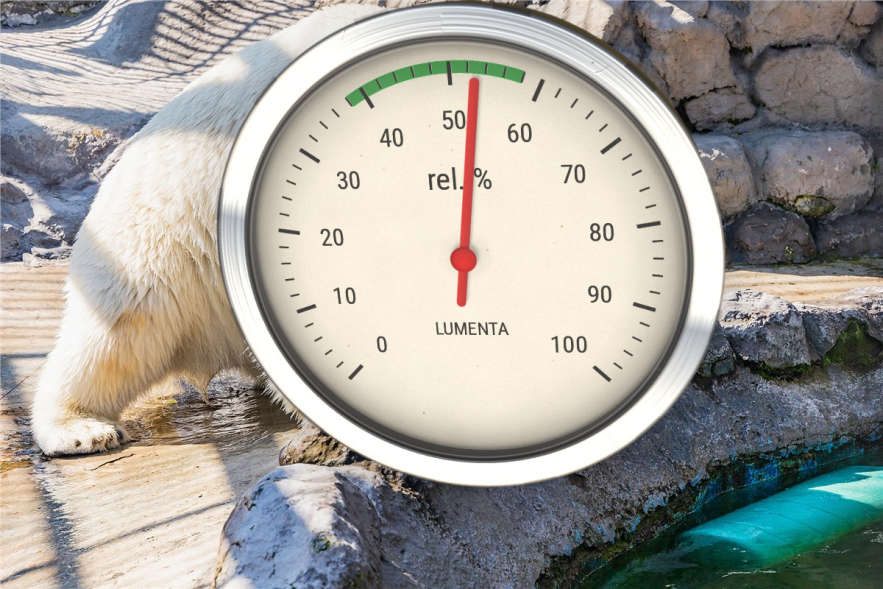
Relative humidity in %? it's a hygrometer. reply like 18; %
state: 53; %
